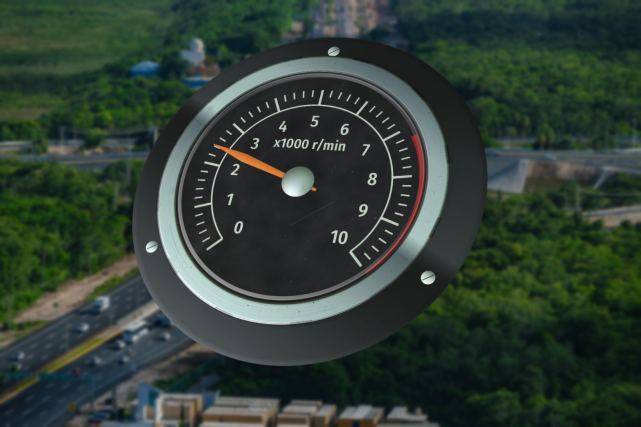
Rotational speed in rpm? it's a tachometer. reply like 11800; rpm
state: 2400; rpm
